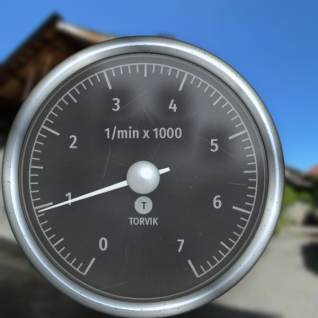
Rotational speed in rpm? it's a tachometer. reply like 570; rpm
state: 950; rpm
